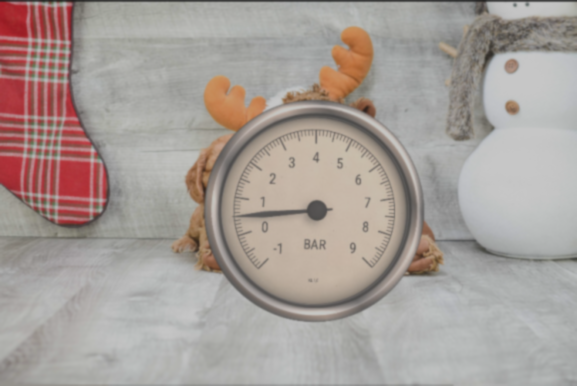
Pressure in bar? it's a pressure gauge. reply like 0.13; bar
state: 0.5; bar
